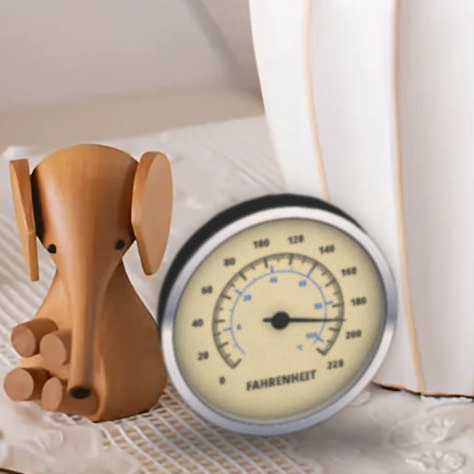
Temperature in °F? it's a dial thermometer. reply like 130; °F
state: 190; °F
